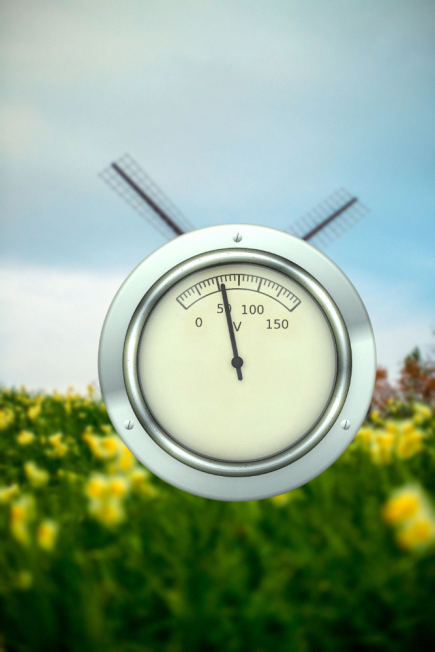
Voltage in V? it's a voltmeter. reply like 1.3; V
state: 55; V
